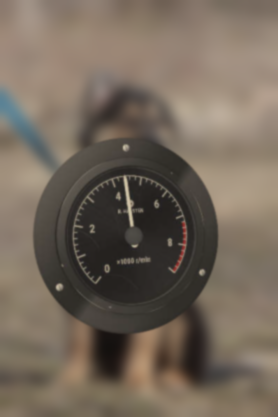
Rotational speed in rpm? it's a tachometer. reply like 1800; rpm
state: 4400; rpm
